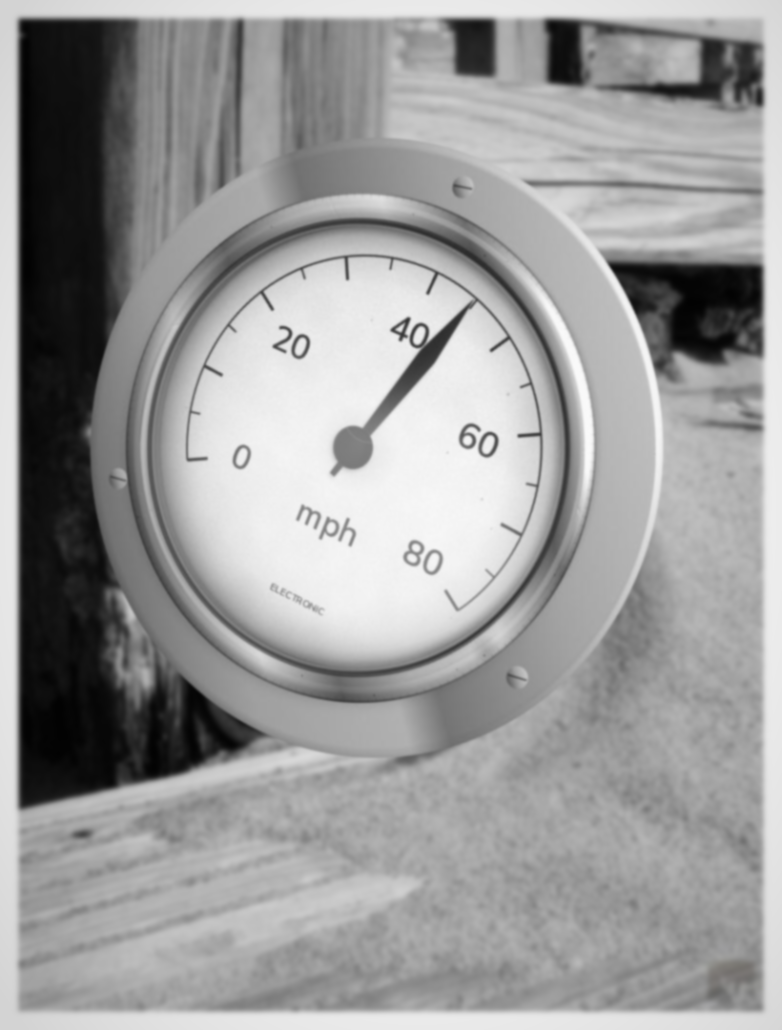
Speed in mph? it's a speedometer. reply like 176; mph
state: 45; mph
